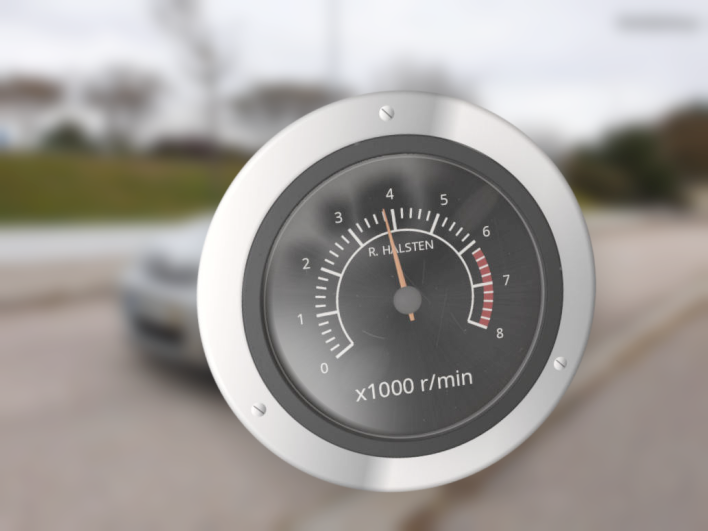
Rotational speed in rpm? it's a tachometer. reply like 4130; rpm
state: 3800; rpm
